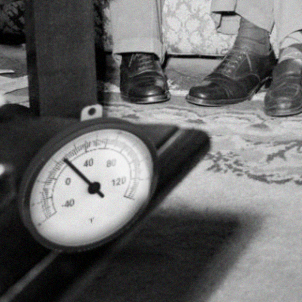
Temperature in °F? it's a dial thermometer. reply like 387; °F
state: 20; °F
